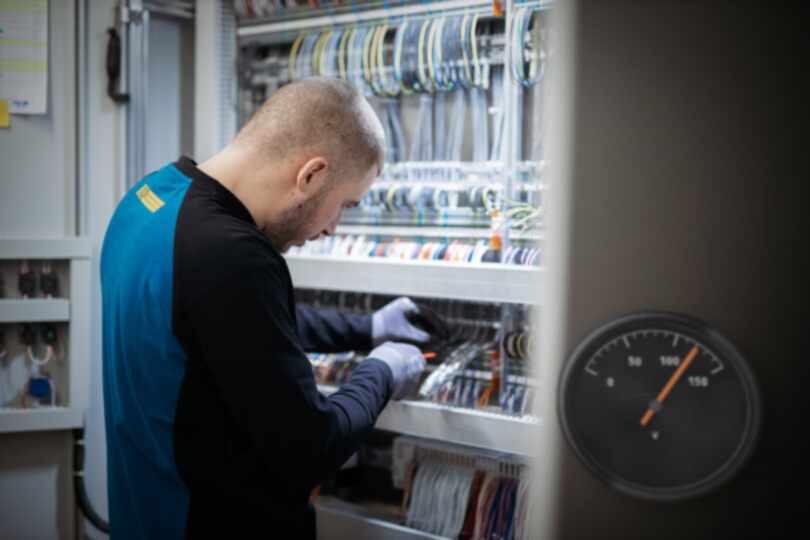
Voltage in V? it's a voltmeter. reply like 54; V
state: 120; V
